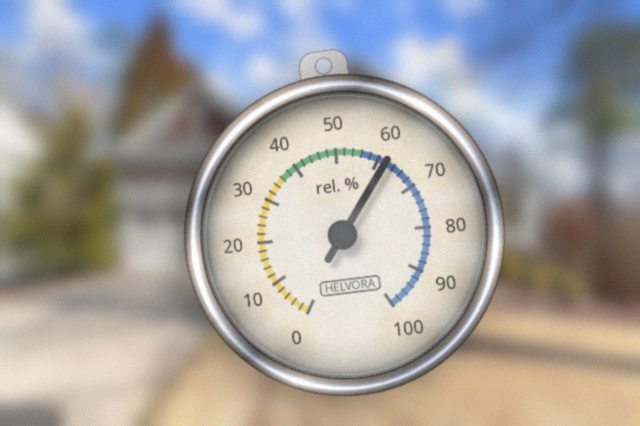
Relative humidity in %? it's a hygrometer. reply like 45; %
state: 62; %
